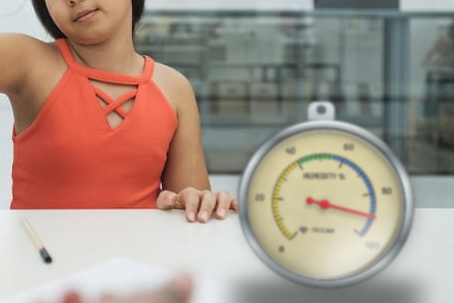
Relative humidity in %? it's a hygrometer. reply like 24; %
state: 90; %
